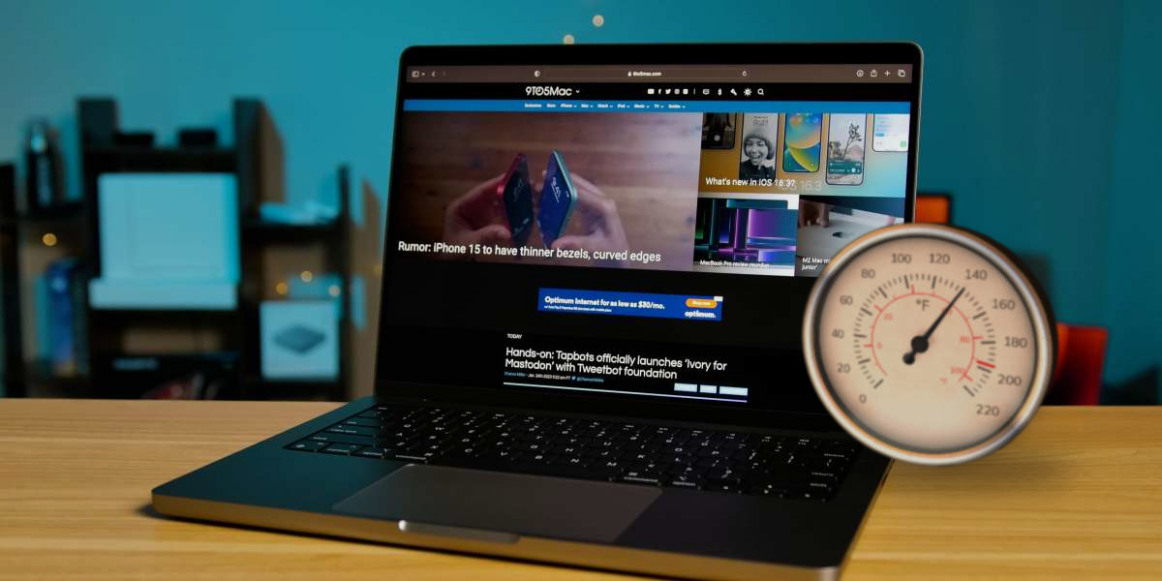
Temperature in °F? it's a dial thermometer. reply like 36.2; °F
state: 140; °F
